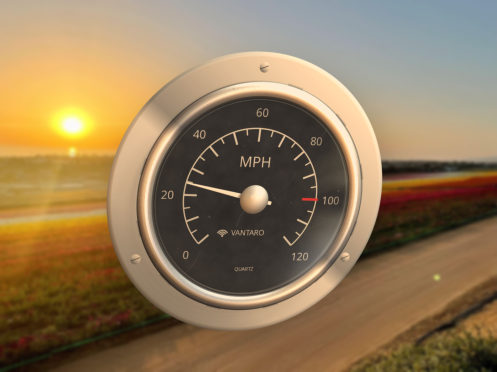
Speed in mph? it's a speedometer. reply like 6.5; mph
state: 25; mph
